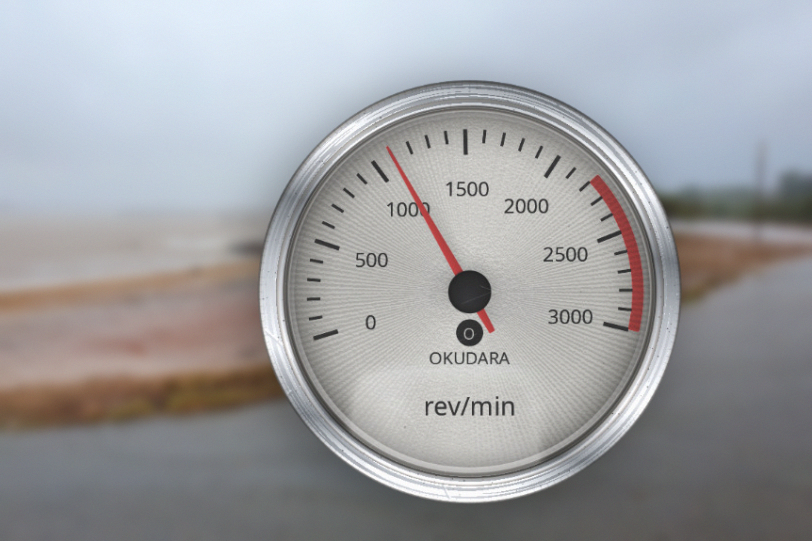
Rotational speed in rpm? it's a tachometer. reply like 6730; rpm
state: 1100; rpm
